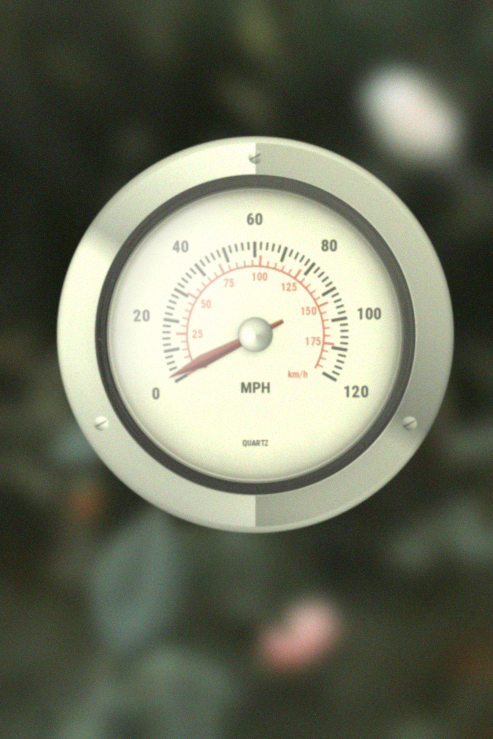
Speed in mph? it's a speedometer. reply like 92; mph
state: 2; mph
